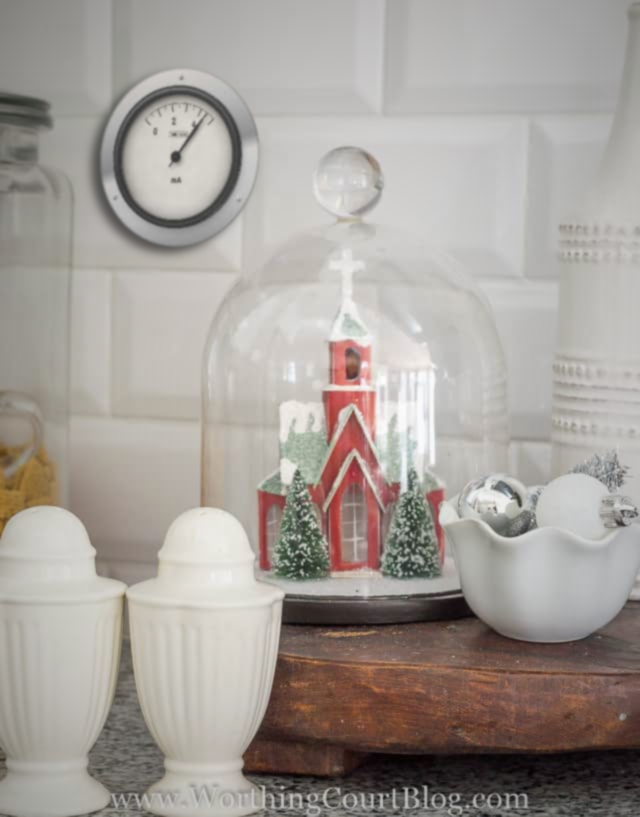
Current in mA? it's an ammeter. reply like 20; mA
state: 4.5; mA
